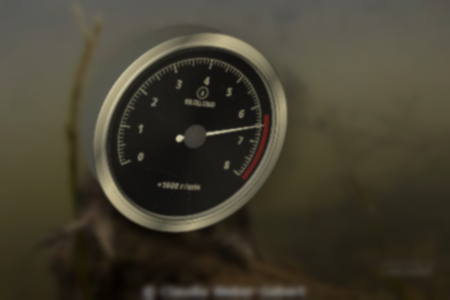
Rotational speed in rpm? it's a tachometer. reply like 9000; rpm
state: 6500; rpm
